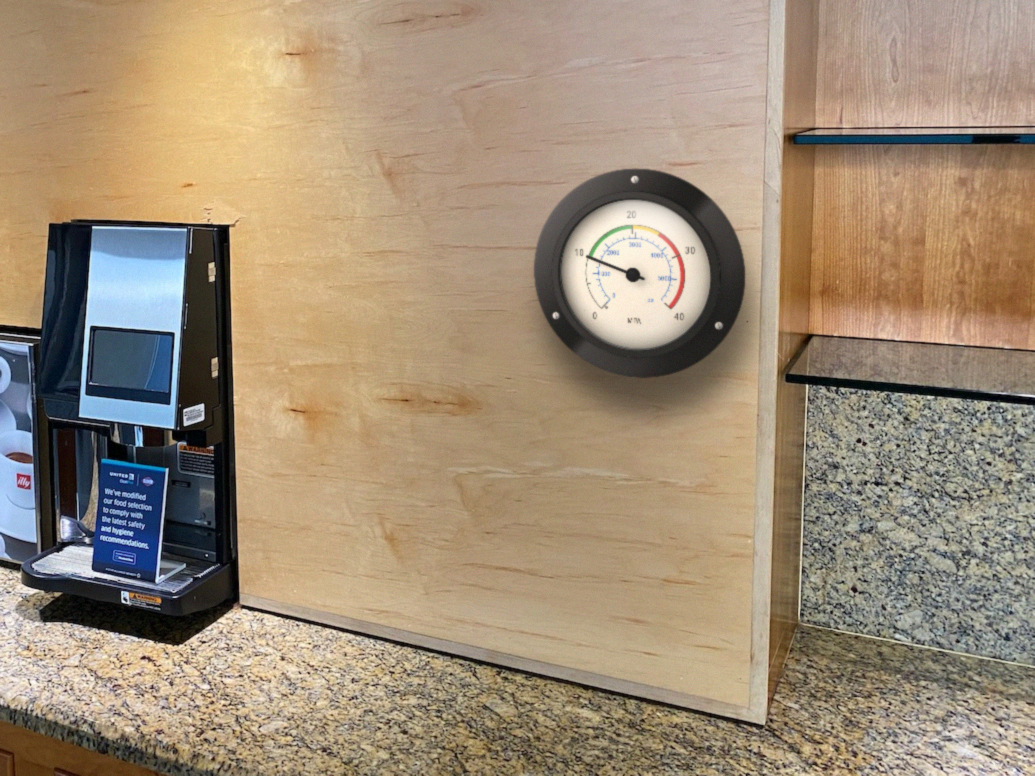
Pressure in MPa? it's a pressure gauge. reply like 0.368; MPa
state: 10; MPa
